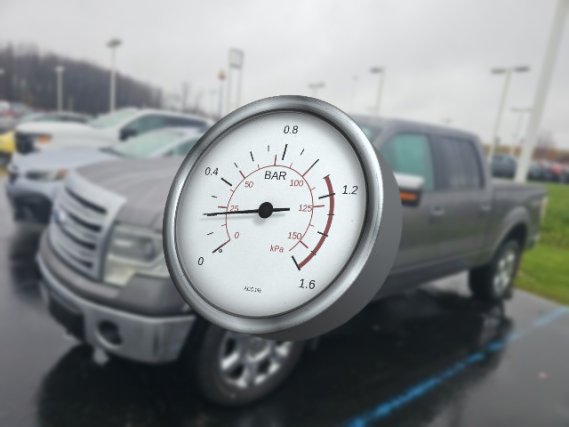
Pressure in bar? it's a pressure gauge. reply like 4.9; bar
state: 0.2; bar
